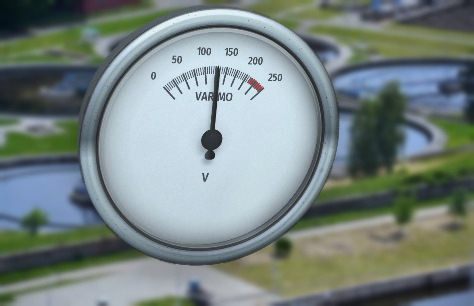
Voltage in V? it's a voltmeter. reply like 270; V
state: 125; V
